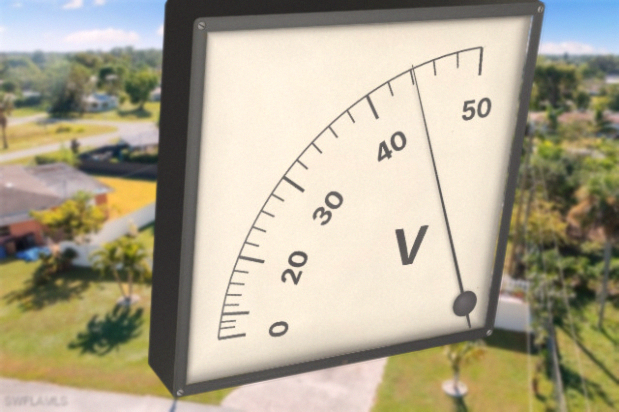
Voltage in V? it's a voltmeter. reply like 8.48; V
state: 44; V
